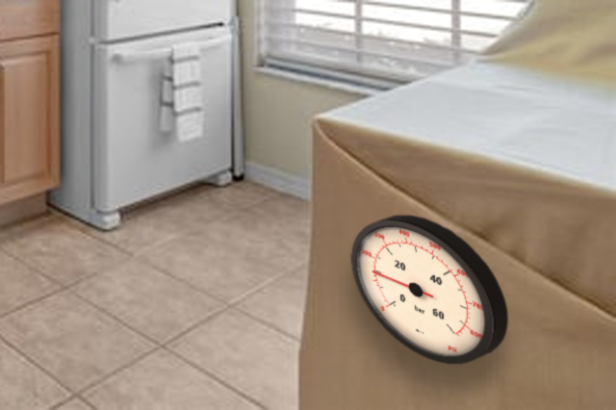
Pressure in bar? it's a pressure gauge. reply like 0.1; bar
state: 10; bar
